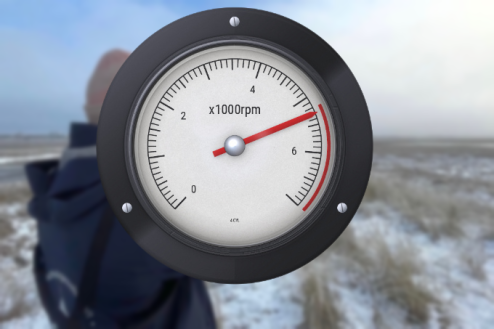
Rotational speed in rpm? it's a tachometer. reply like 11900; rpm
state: 5300; rpm
